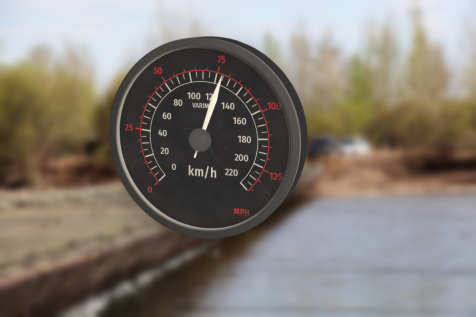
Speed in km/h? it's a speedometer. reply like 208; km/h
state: 125; km/h
